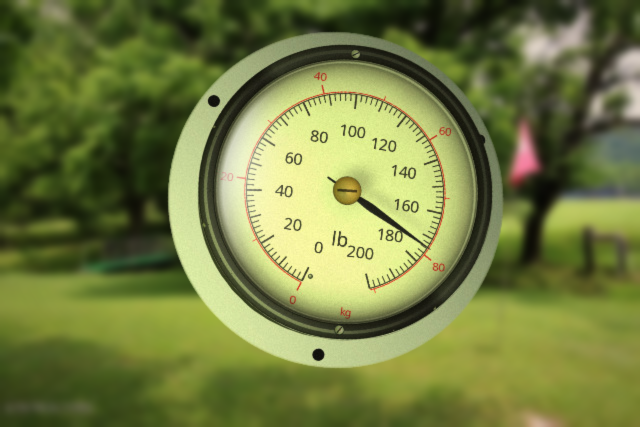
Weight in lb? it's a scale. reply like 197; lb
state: 174; lb
